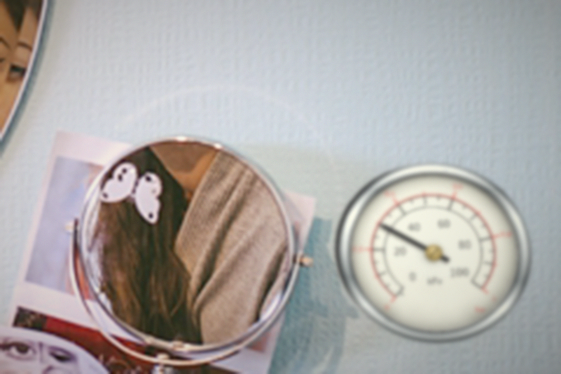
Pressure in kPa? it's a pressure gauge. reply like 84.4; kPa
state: 30; kPa
